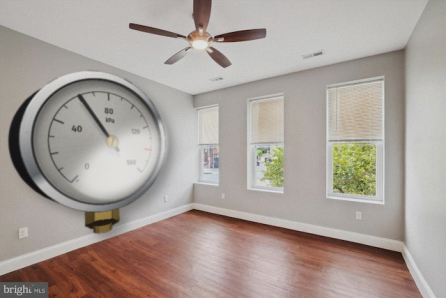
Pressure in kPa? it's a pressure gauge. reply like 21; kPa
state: 60; kPa
